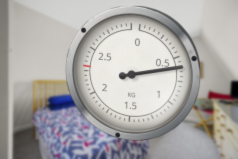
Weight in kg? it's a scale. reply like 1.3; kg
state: 0.6; kg
